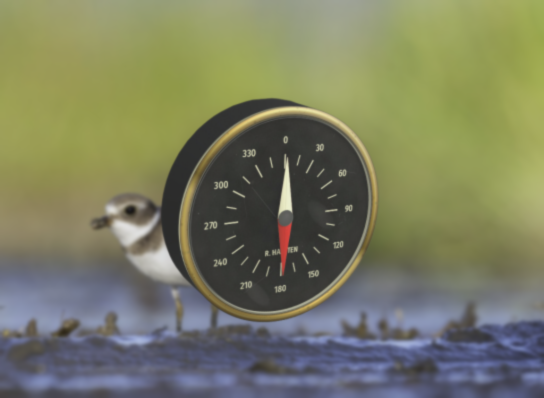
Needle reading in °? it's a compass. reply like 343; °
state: 180; °
